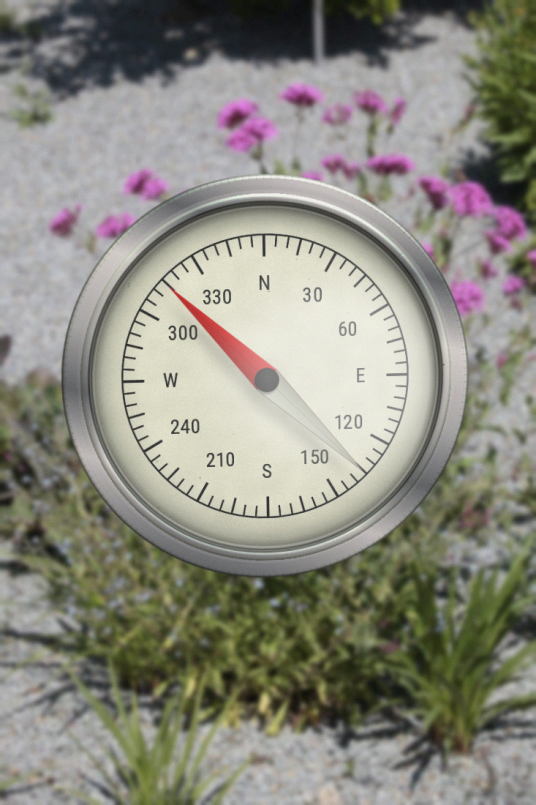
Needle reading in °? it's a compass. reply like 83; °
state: 315; °
